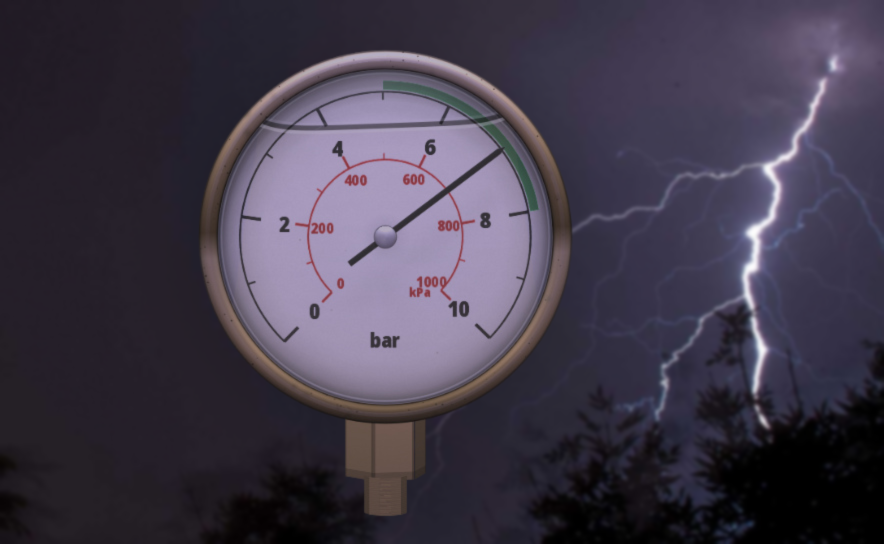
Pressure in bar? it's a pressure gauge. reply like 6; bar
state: 7; bar
